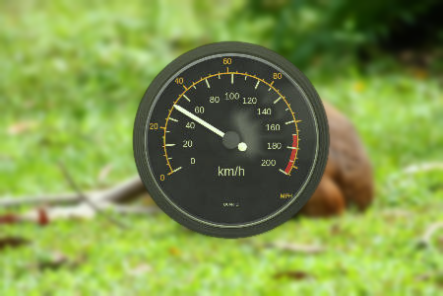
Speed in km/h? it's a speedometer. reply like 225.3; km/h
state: 50; km/h
